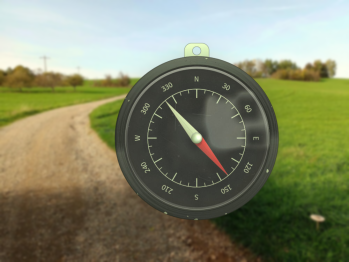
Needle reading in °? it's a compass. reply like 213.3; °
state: 140; °
